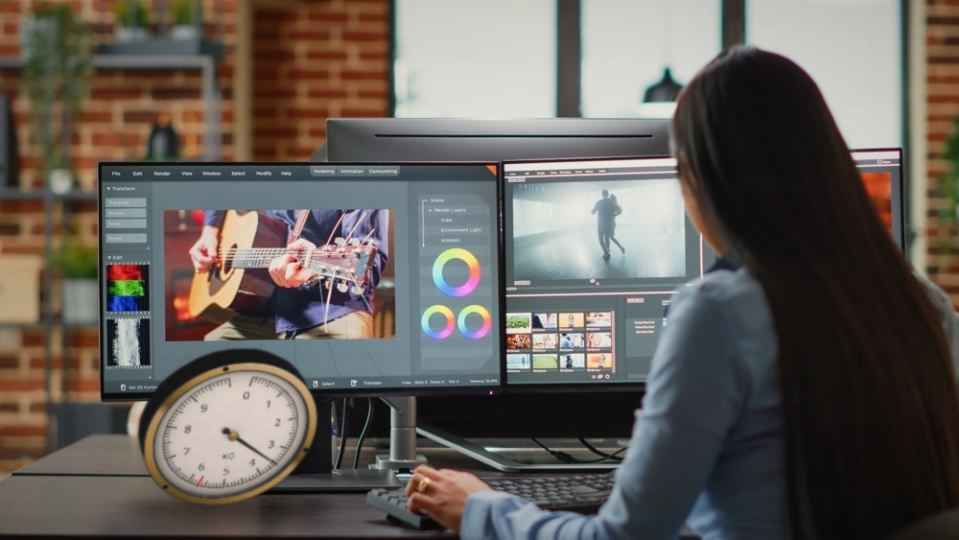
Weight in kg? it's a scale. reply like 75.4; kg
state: 3.5; kg
